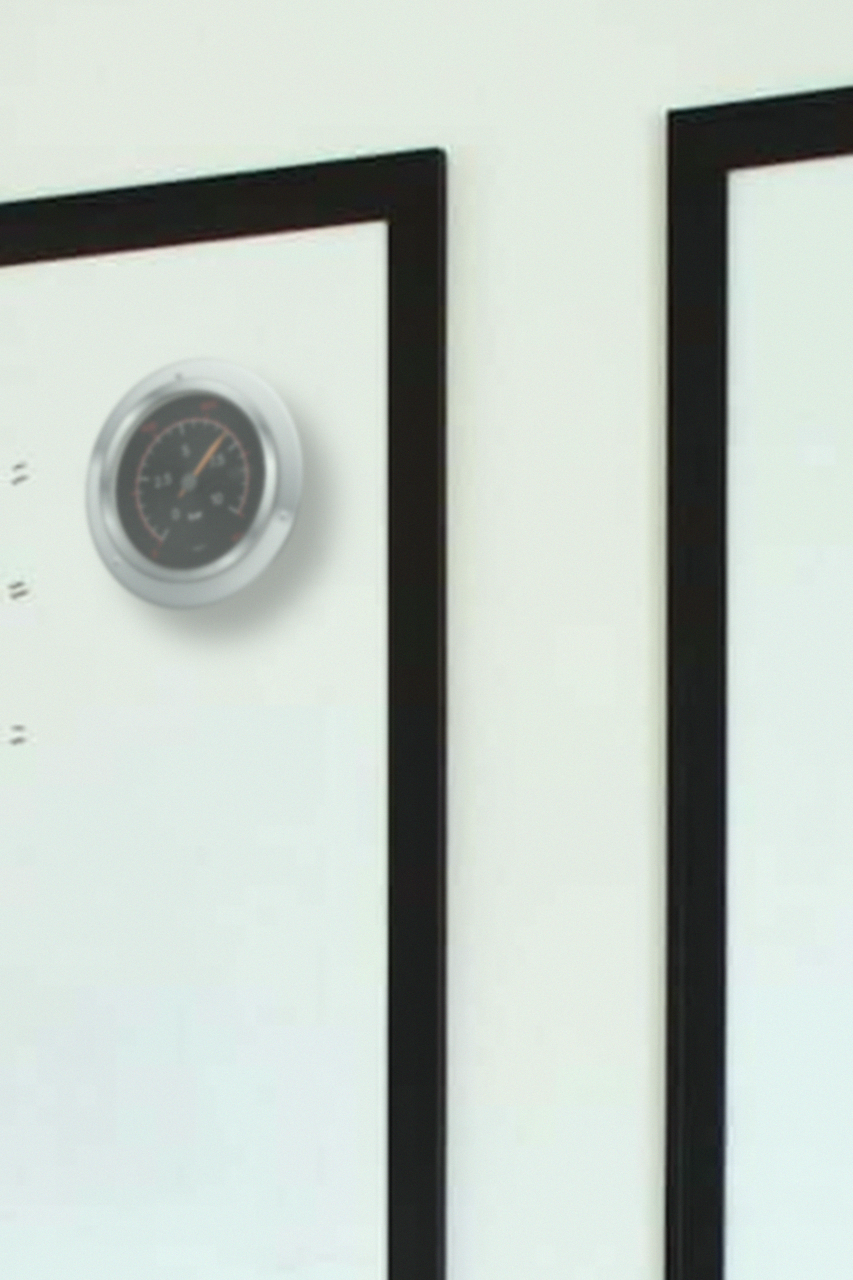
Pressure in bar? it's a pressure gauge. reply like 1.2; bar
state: 7; bar
